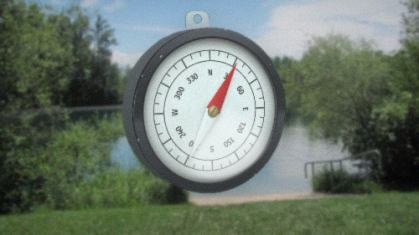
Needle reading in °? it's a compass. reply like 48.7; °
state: 30; °
